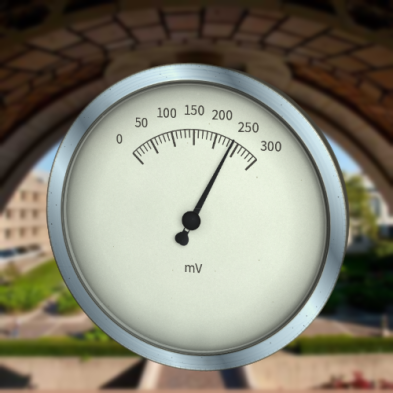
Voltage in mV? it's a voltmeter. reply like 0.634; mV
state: 240; mV
